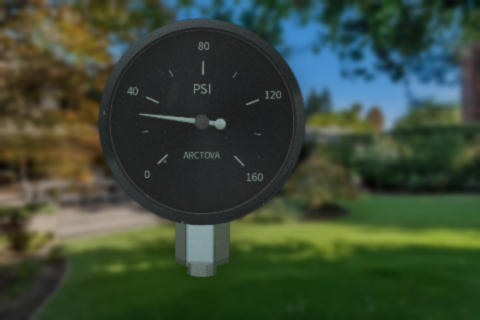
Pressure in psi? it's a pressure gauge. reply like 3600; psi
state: 30; psi
